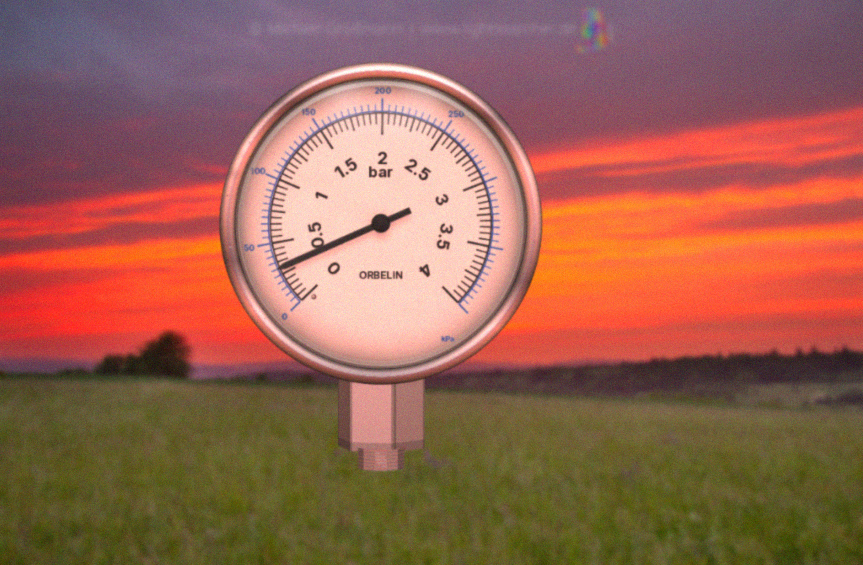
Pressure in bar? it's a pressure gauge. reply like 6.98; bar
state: 0.3; bar
